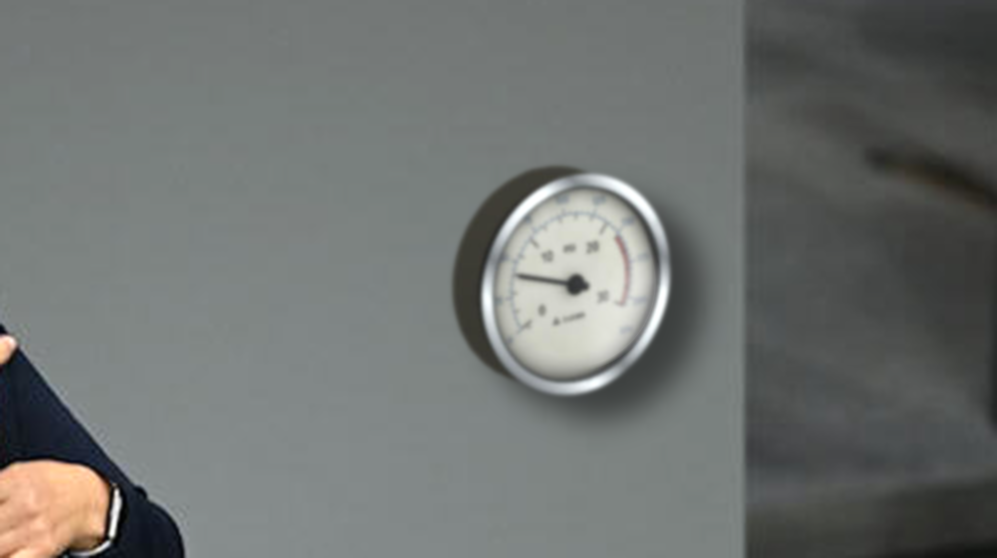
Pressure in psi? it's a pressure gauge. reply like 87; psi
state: 6; psi
